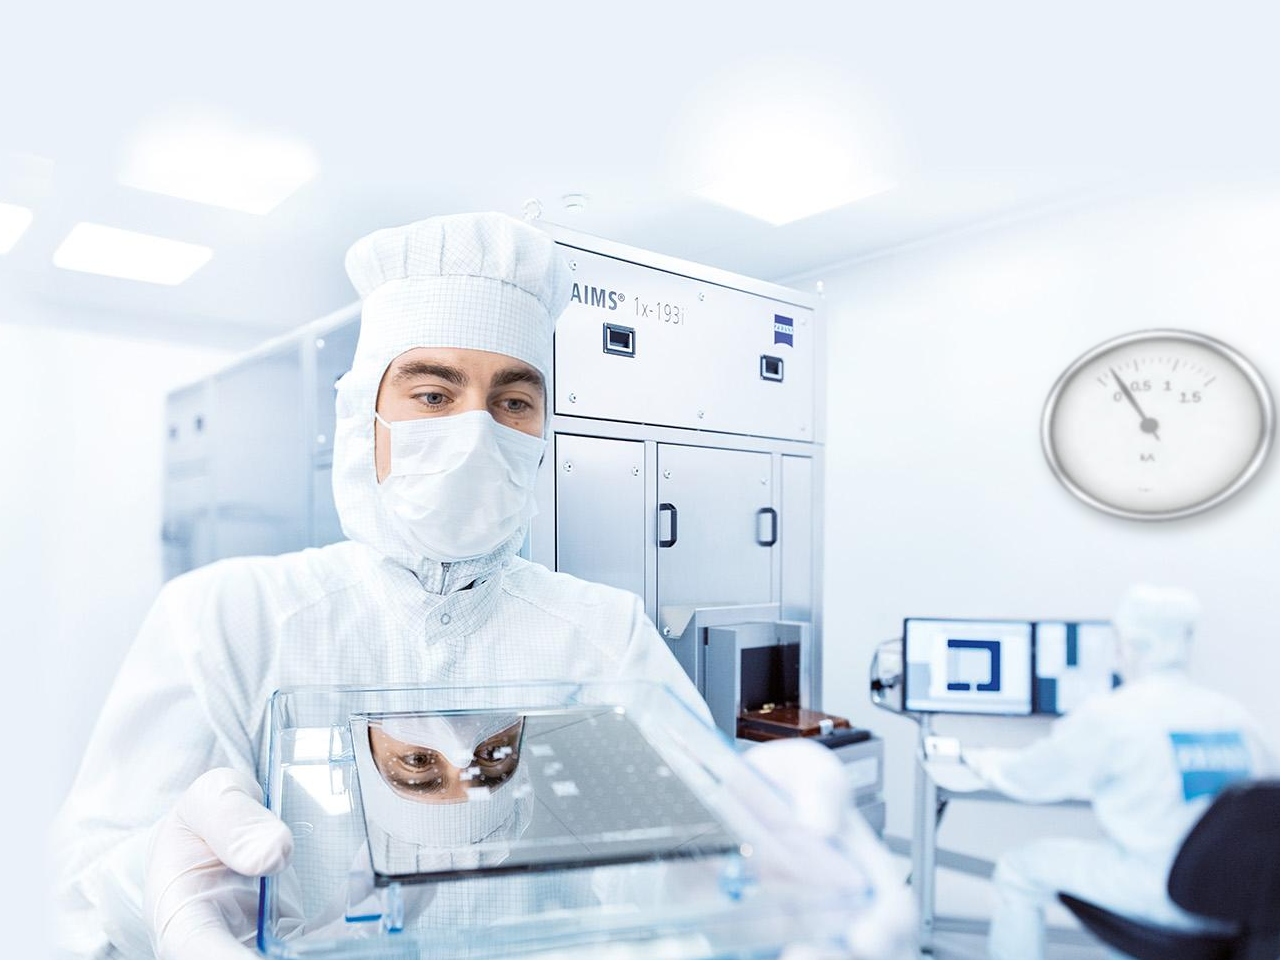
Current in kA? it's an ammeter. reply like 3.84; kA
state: 0.2; kA
